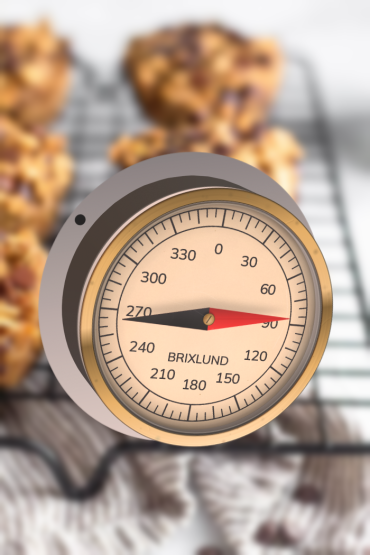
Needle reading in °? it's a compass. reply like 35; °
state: 85; °
